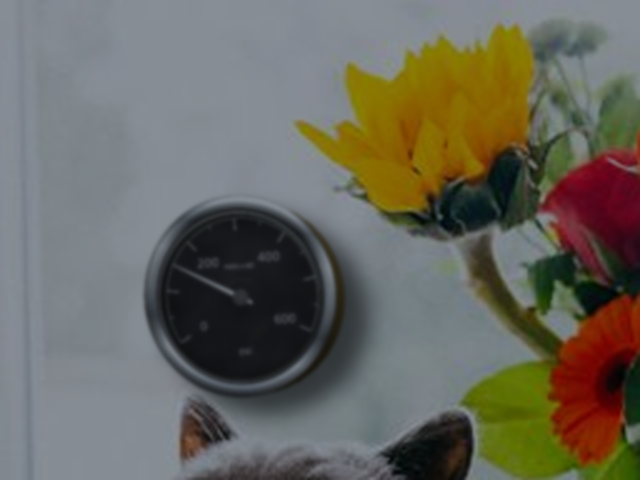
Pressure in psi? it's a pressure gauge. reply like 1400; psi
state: 150; psi
